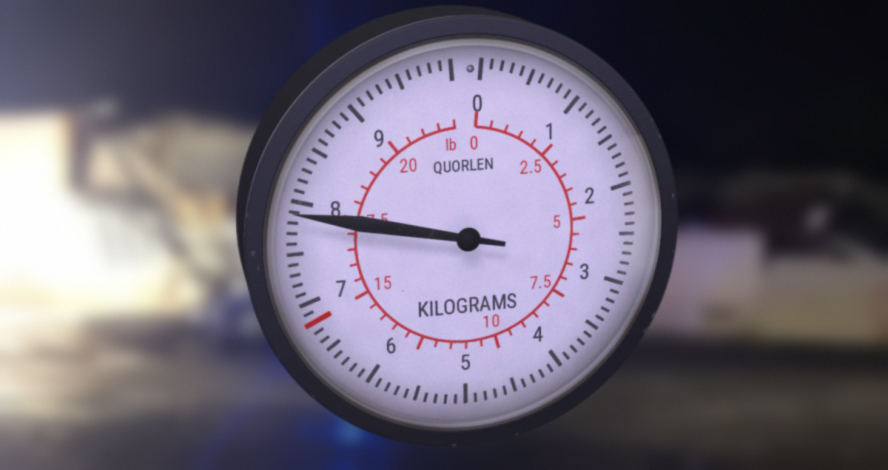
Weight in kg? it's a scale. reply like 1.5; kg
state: 7.9; kg
